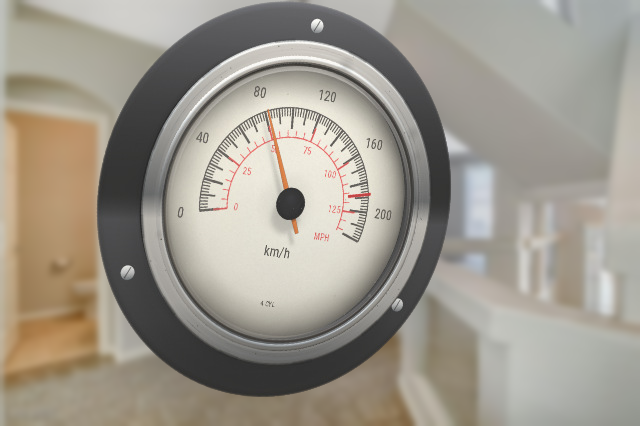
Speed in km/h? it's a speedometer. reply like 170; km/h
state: 80; km/h
